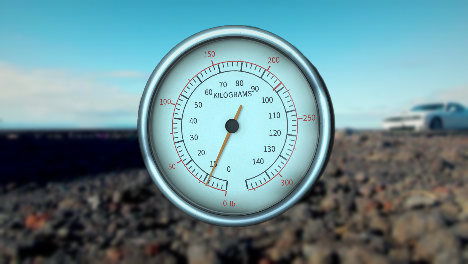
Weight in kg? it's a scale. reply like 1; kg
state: 8; kg
